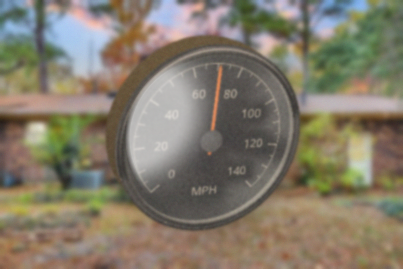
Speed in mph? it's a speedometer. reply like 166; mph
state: 70; mph
